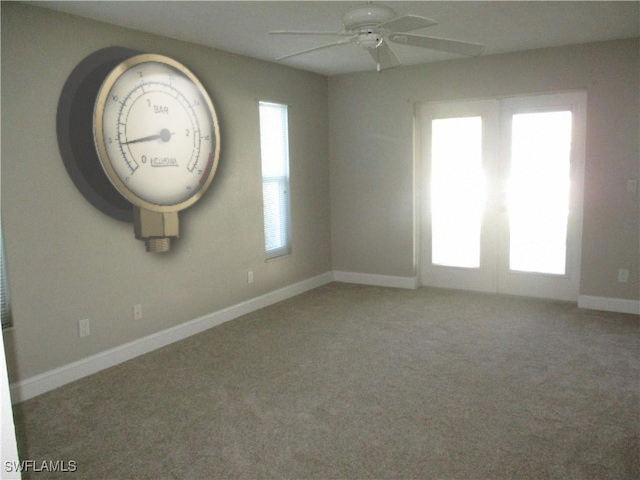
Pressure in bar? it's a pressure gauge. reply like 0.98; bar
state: 0.3; bar
